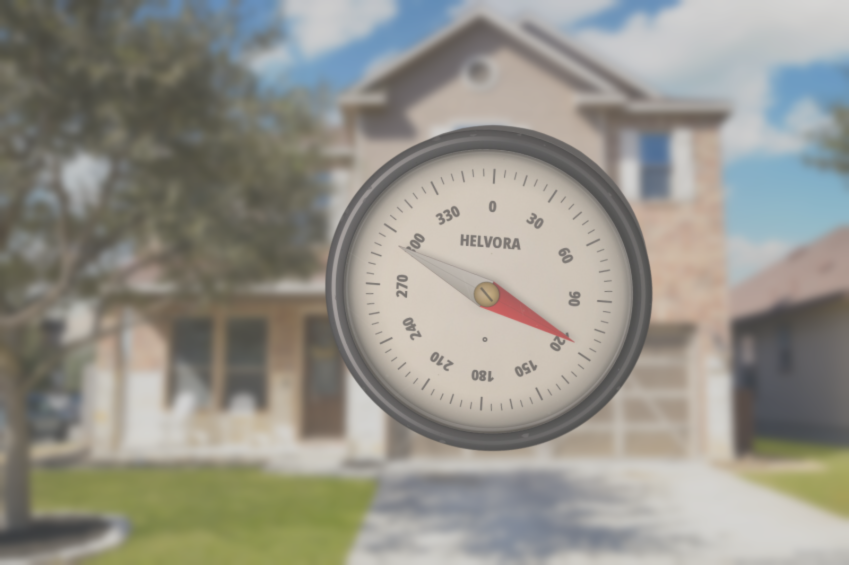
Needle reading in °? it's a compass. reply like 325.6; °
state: 115; °
